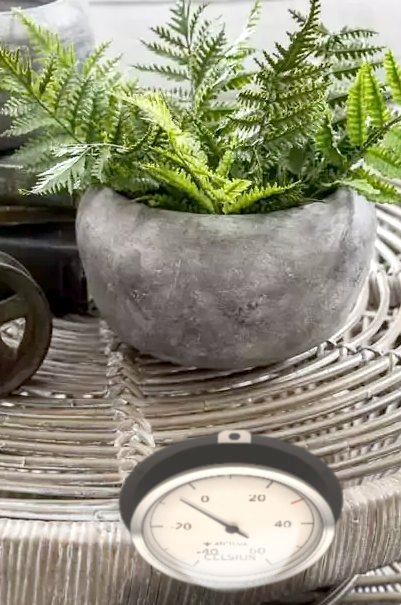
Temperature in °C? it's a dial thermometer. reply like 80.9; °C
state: -5; °C
